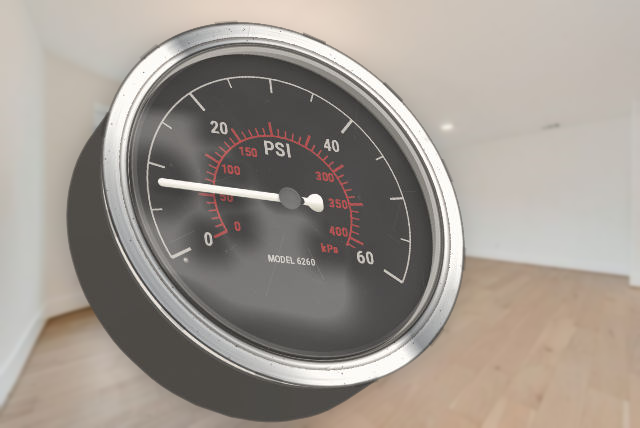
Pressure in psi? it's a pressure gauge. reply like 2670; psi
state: 7.5; psi
